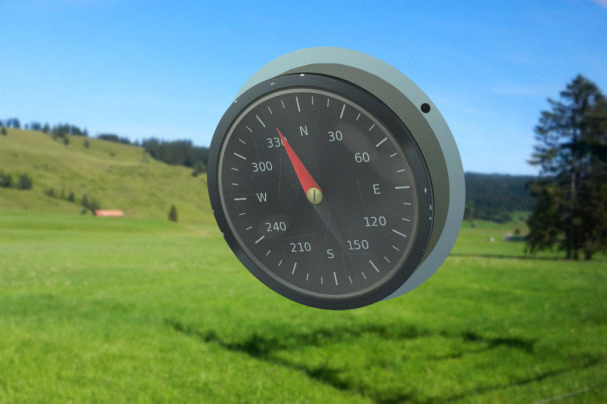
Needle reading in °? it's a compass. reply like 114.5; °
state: 340; °
